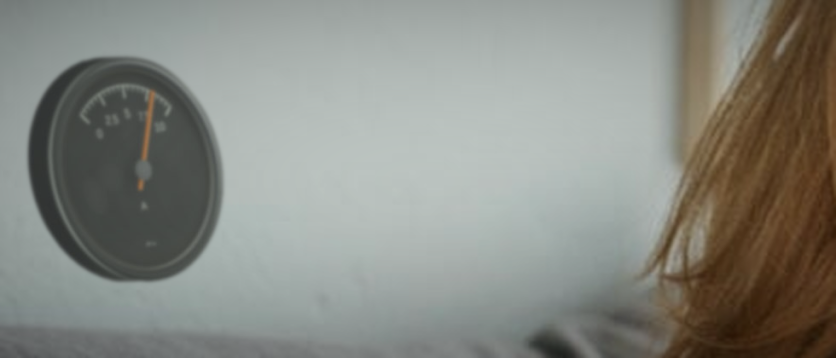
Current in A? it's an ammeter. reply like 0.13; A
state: 7.5; A
